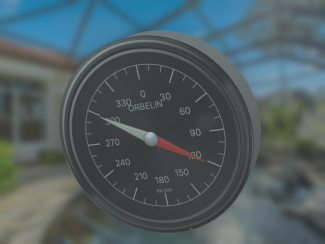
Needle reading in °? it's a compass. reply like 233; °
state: 120; °
